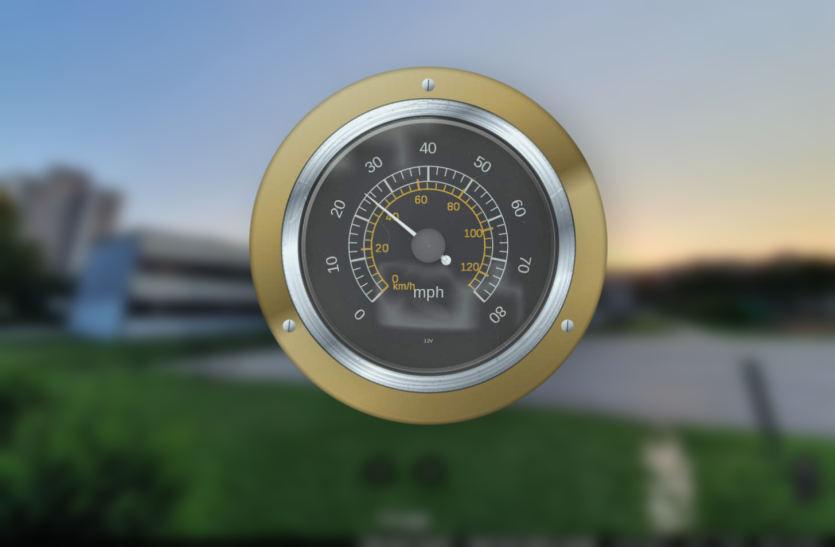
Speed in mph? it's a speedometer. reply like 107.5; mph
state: 25; mph
